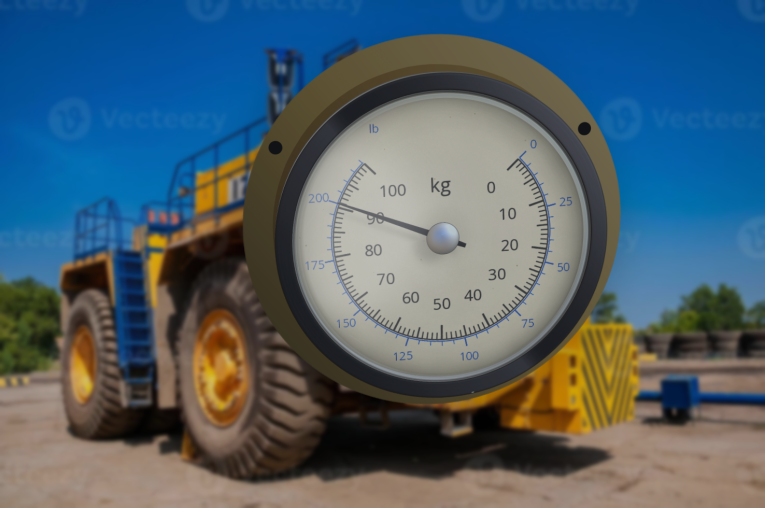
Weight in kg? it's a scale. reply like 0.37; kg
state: 91; kg
